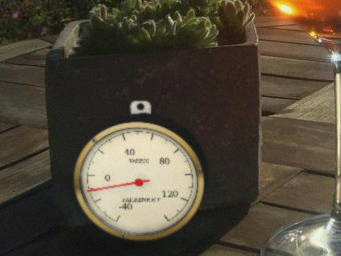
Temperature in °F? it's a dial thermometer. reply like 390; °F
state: -10; °F
